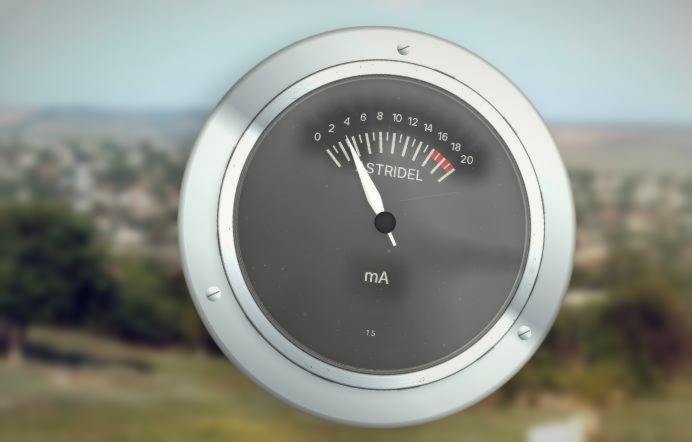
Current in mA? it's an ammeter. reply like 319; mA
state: 3; mA
